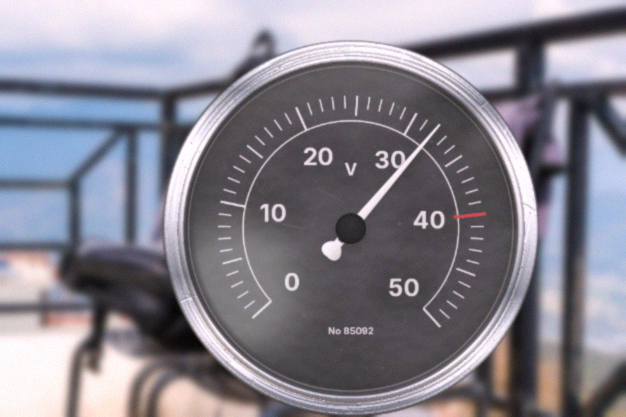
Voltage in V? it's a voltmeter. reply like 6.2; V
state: 32; V
